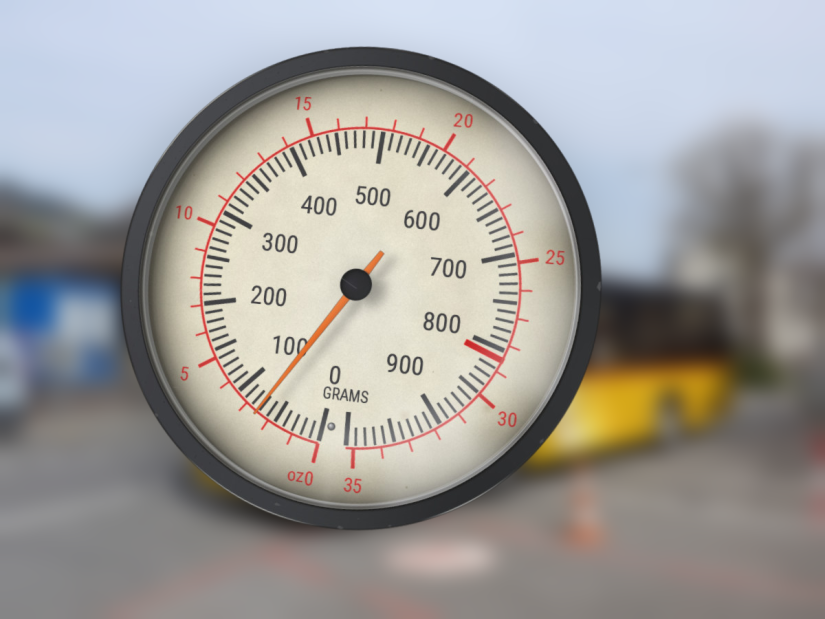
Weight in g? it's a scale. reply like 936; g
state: 70; g
